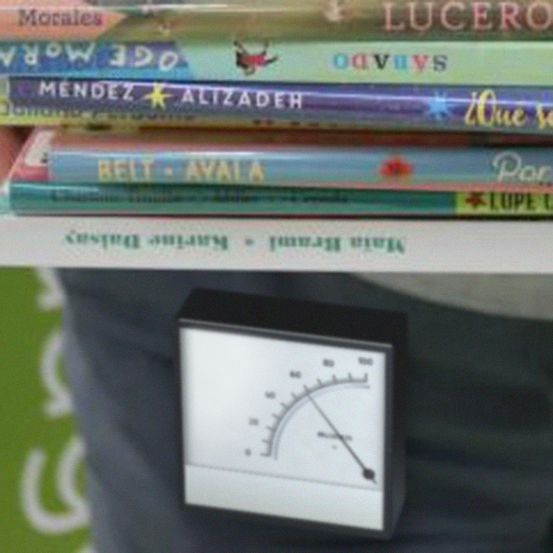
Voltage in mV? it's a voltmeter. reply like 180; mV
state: 60; mV
